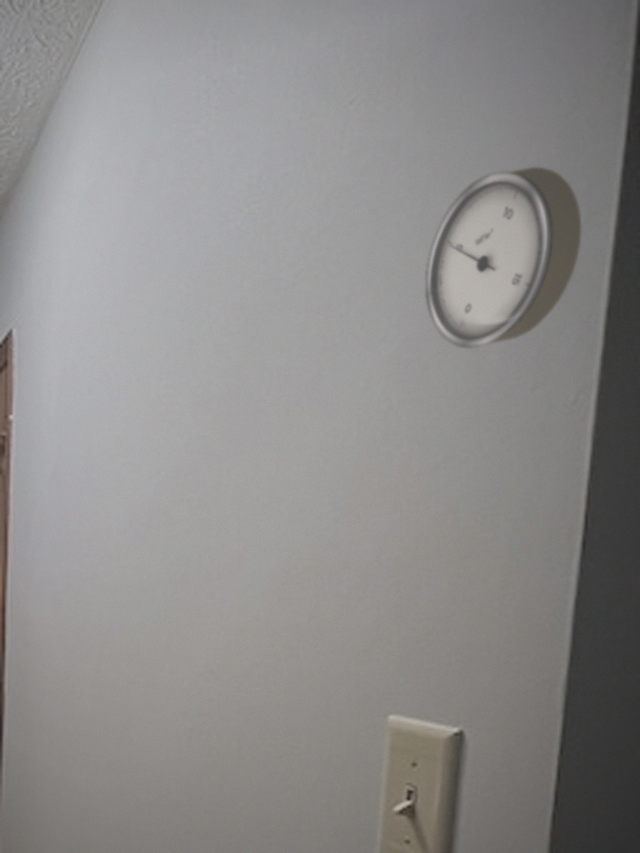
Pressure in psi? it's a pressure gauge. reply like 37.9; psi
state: 5; psi
